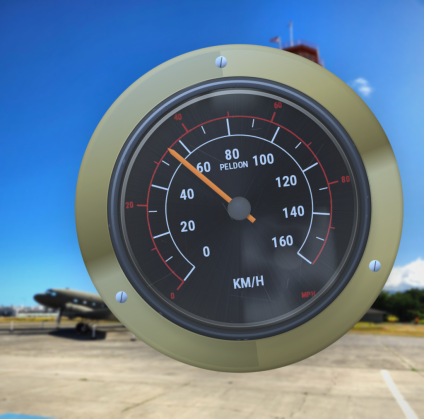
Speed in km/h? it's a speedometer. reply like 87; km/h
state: 55; km/h
